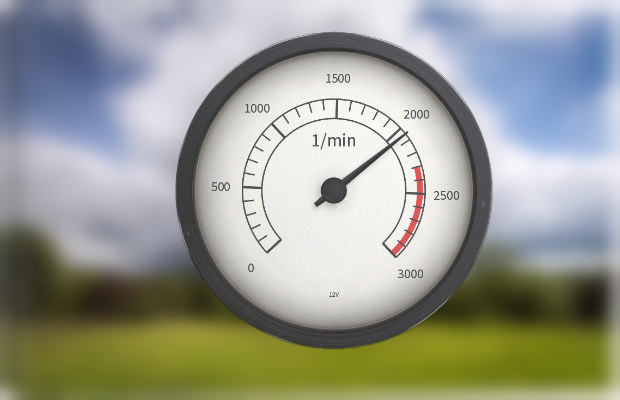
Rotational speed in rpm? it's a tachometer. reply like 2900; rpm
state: 2050; rpm
